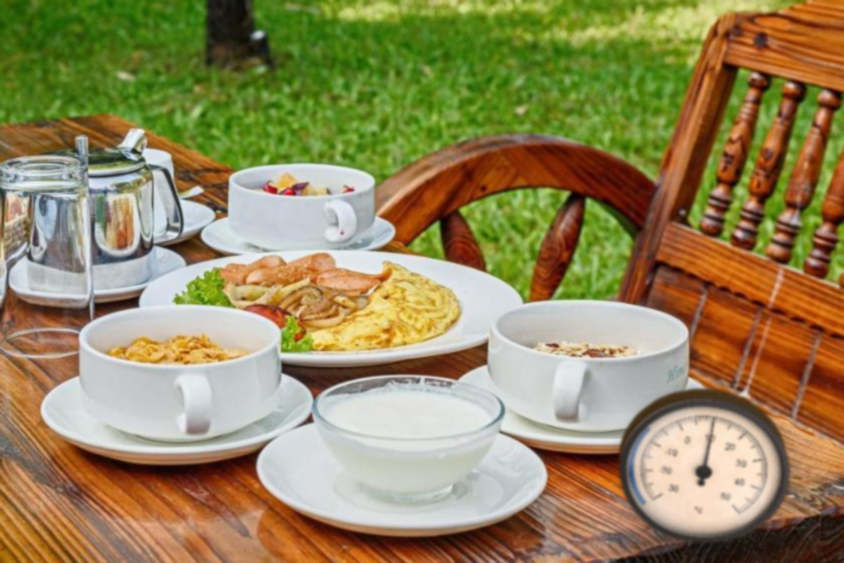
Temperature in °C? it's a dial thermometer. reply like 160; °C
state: 10; °C
